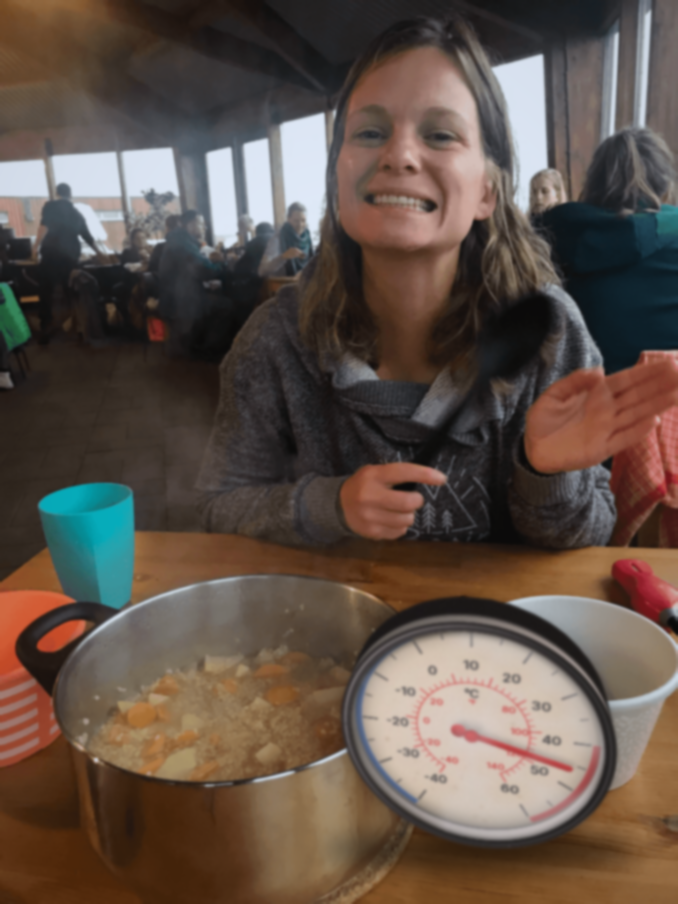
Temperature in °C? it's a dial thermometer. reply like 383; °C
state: 45; °C
